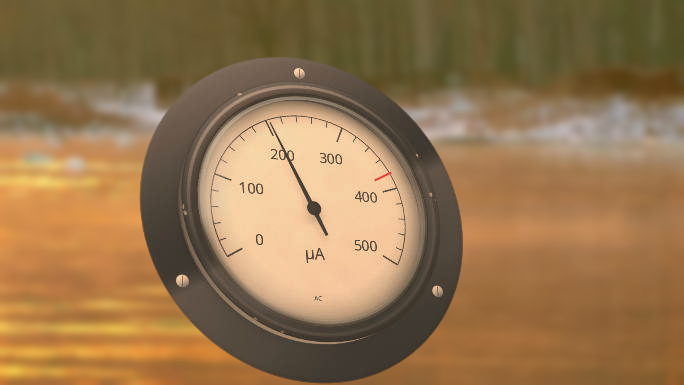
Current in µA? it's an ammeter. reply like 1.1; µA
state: 200; µA
